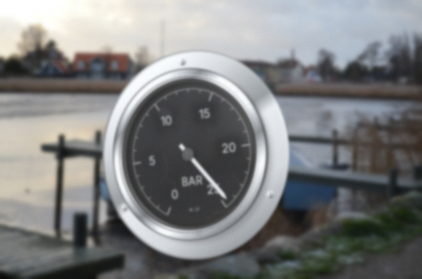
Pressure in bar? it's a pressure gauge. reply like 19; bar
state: 24.5; bar
